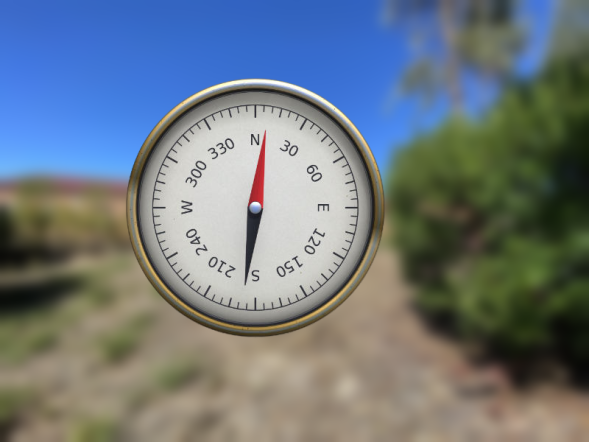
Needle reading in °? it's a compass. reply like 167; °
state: 7.5; °
